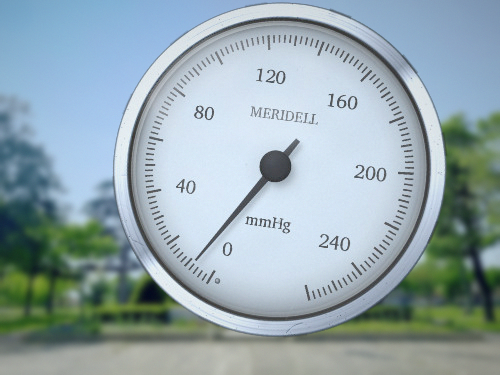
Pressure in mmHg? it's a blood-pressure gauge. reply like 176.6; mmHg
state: 8; mmHg
